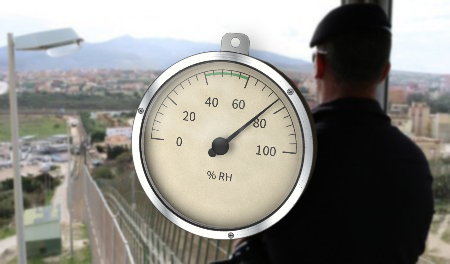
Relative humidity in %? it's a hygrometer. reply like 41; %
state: 76; %
